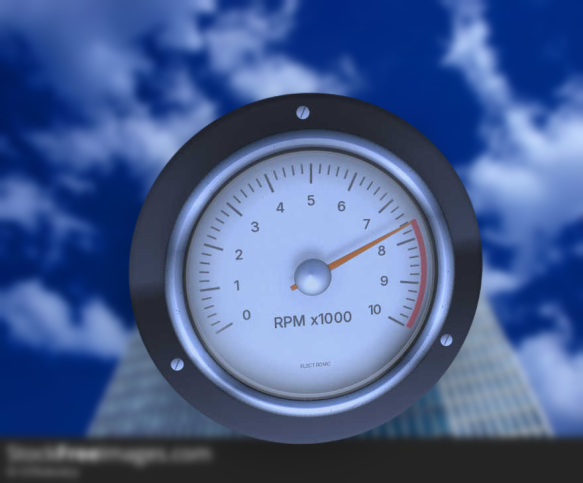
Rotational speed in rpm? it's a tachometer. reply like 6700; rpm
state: 7600; rpm
